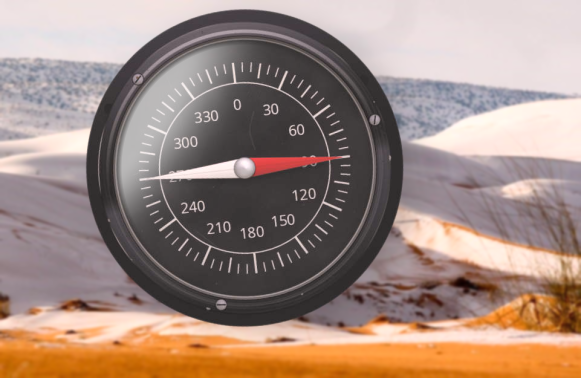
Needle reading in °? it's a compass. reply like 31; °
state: 90; °
